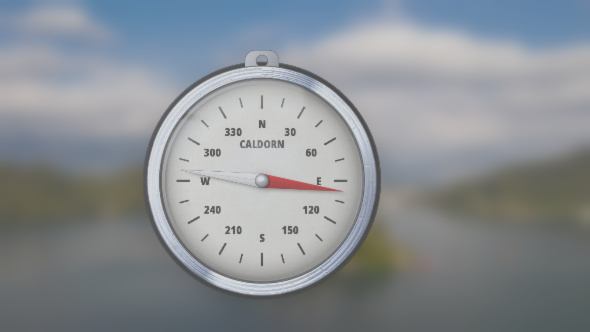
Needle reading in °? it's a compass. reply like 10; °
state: 97.5; °
